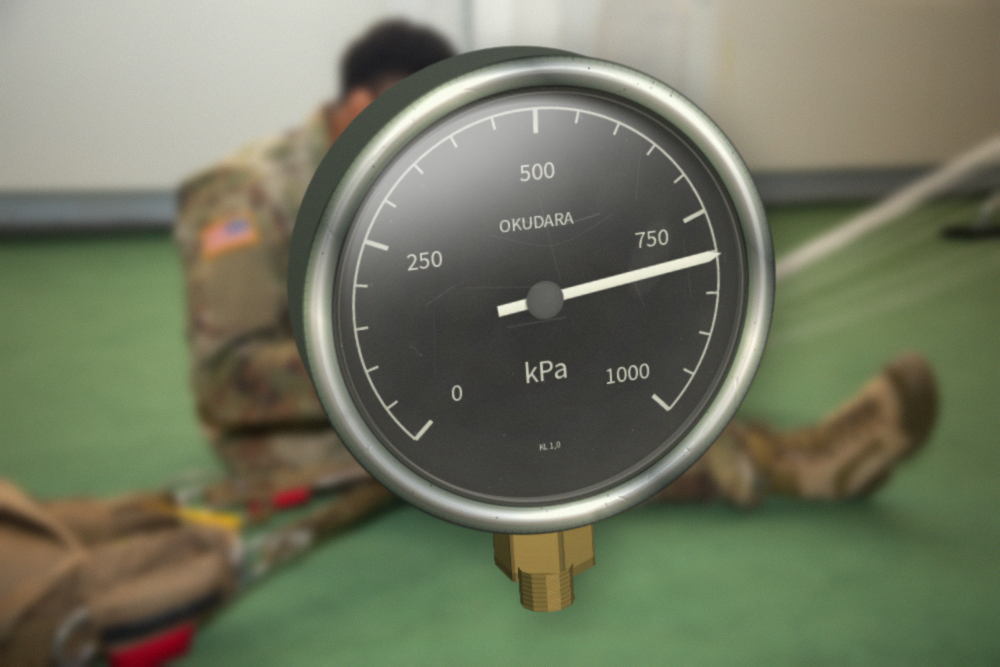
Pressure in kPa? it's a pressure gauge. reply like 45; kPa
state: 800; kPa
